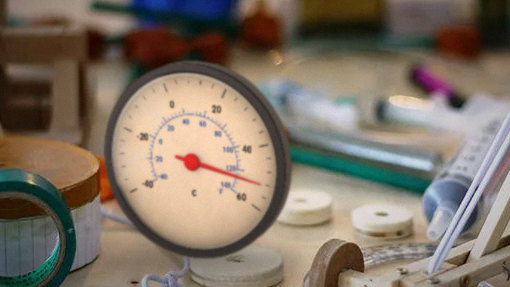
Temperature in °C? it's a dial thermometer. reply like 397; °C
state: 52; °C
